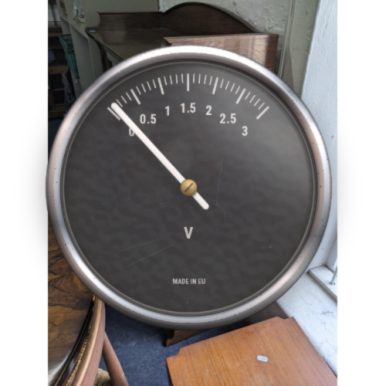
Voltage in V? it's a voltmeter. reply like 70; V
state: 0.1; V
